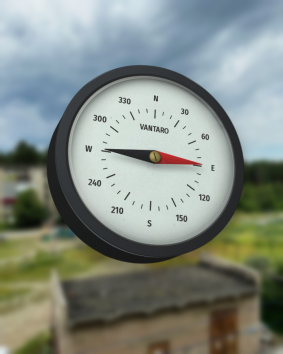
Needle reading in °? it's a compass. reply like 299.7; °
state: 90; °
